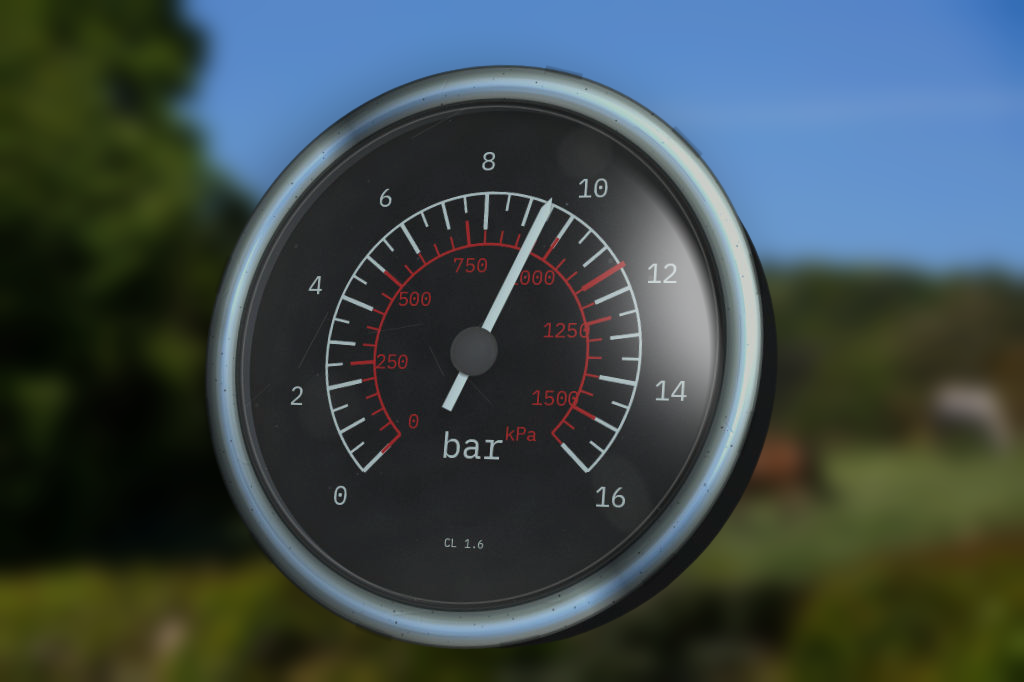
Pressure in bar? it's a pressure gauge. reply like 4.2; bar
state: 9.5; bar
